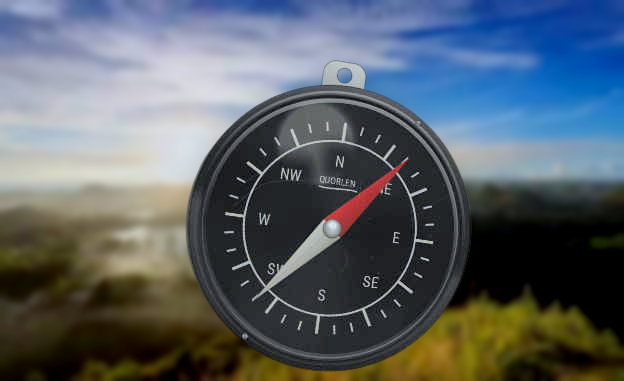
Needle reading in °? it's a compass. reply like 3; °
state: 40; °
